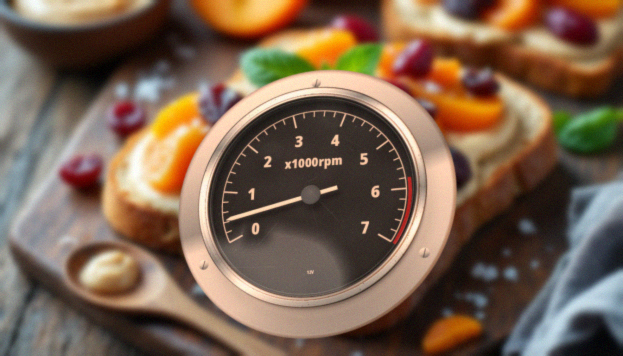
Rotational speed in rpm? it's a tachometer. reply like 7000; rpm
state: 400; rpm
